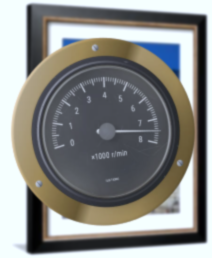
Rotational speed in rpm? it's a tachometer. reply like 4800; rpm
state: 7500; rpm
